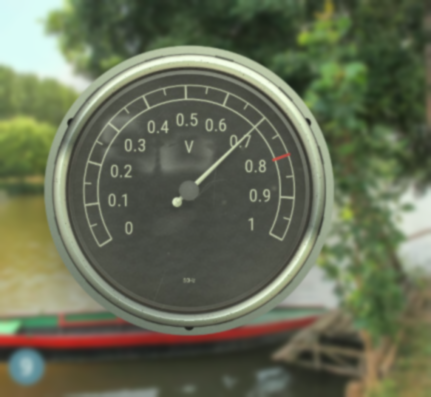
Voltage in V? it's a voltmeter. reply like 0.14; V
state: 0.7; V
